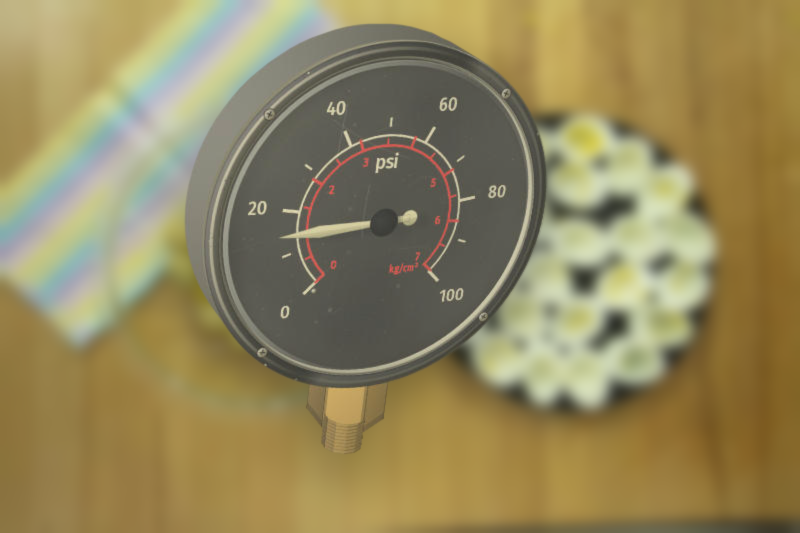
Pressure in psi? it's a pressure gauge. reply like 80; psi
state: 15; psi
